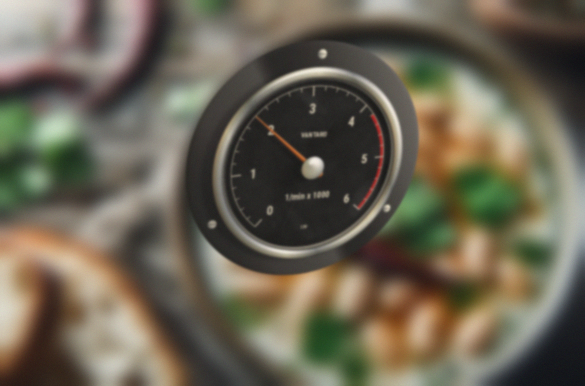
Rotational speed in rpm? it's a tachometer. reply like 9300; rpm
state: 2000; rpm
